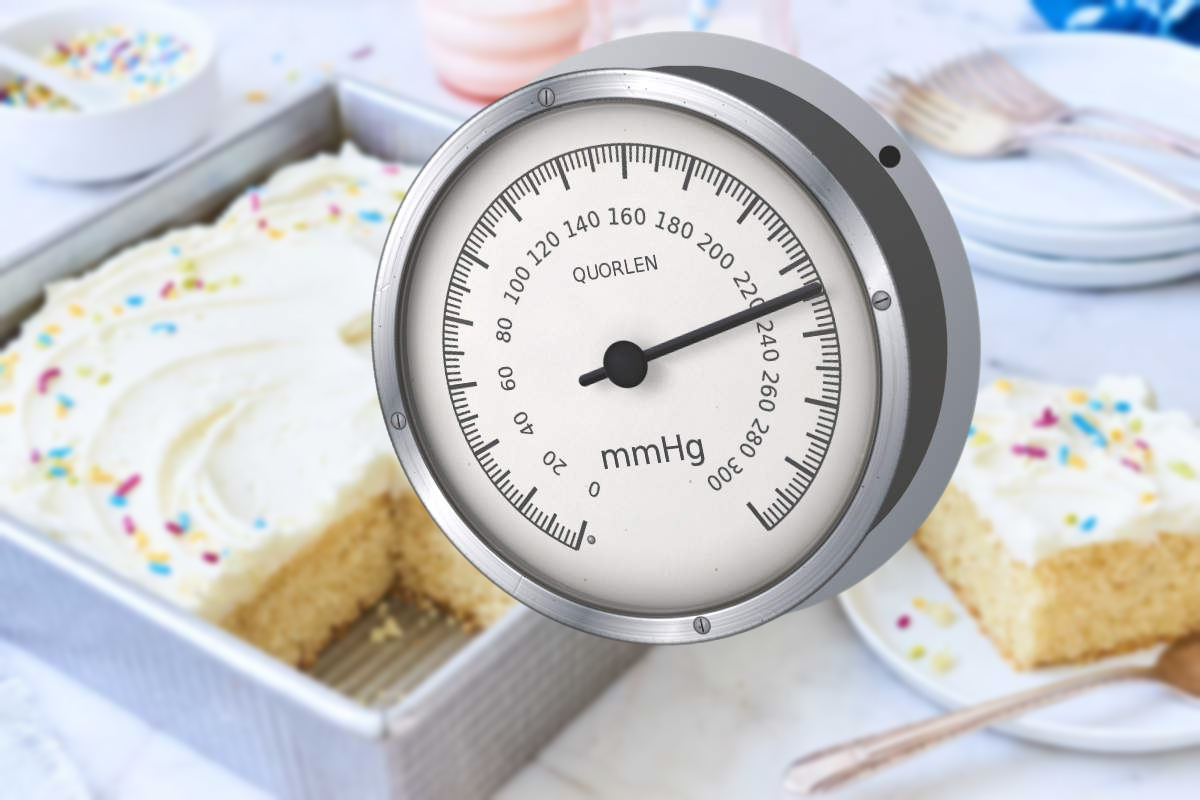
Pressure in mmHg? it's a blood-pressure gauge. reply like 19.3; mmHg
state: 228; mmHg
